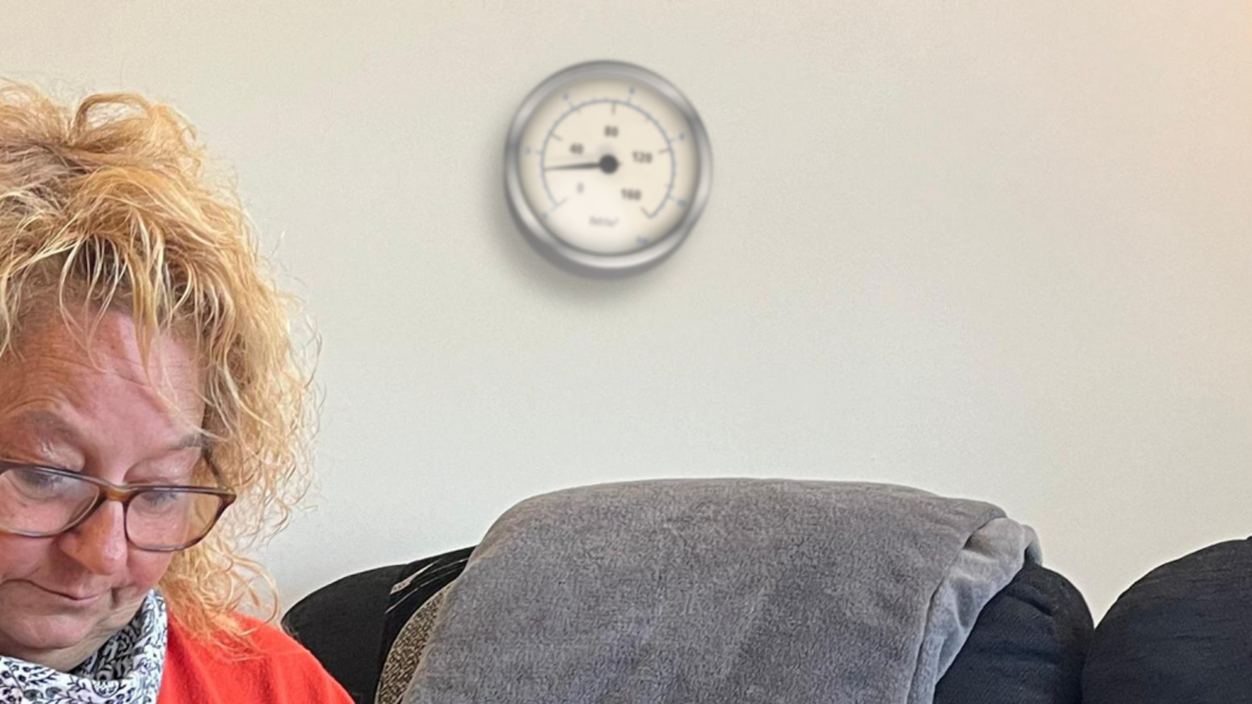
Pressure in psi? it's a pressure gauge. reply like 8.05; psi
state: 20; psi
